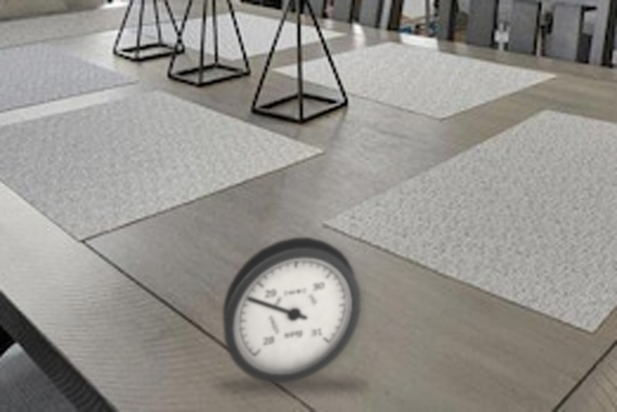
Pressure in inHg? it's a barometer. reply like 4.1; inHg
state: 28.8; inHg
